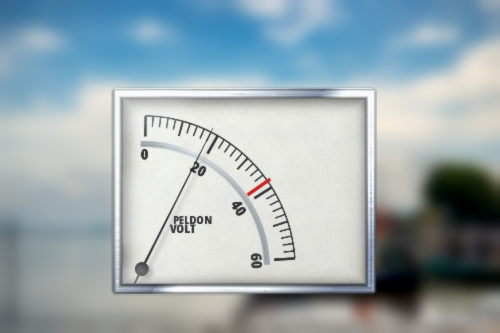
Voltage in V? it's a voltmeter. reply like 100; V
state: 18; V
